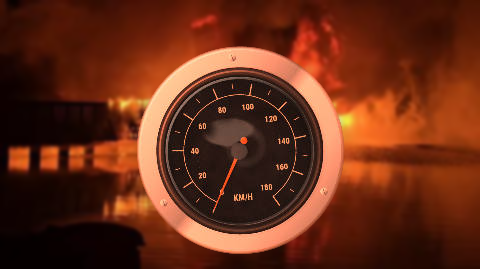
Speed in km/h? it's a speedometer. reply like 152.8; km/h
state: 0; km/h
